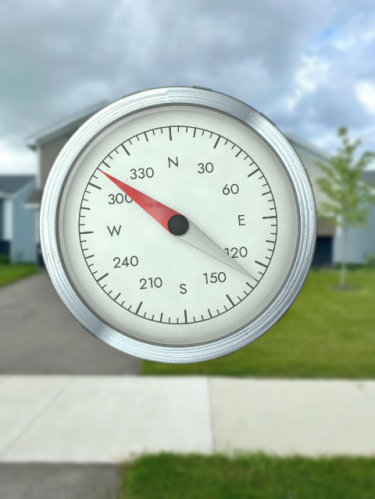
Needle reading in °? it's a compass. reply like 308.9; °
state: 310; °
